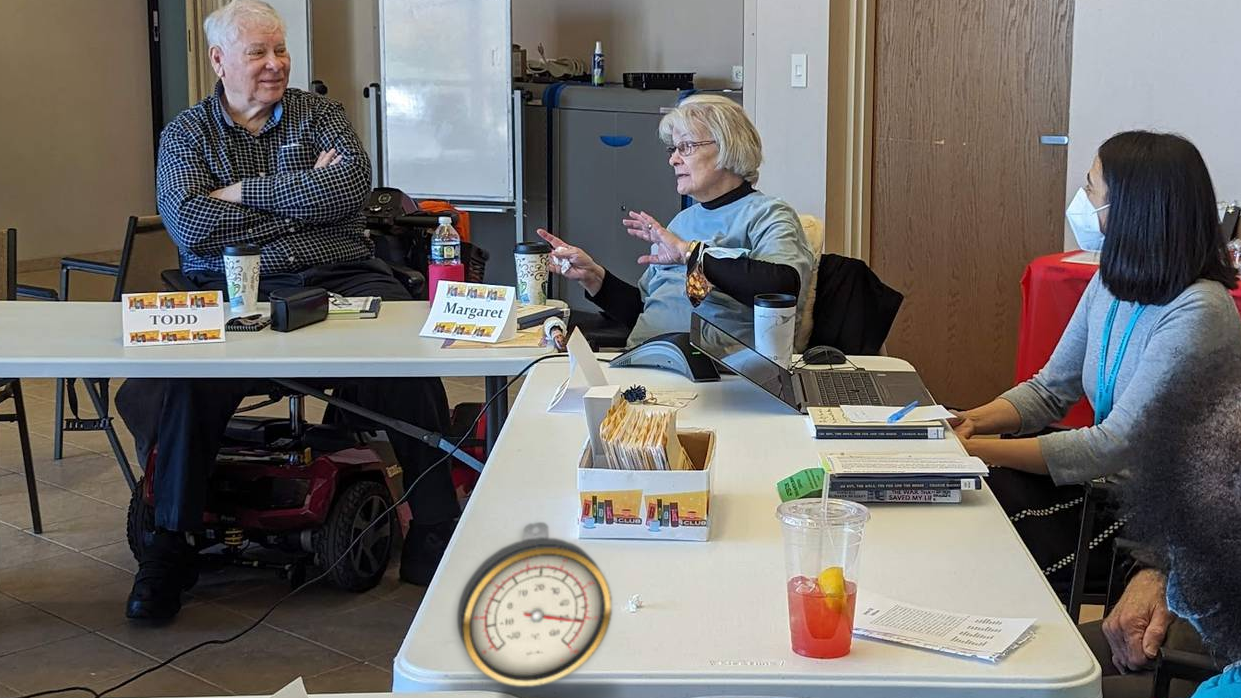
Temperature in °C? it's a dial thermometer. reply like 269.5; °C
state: 50; °C
